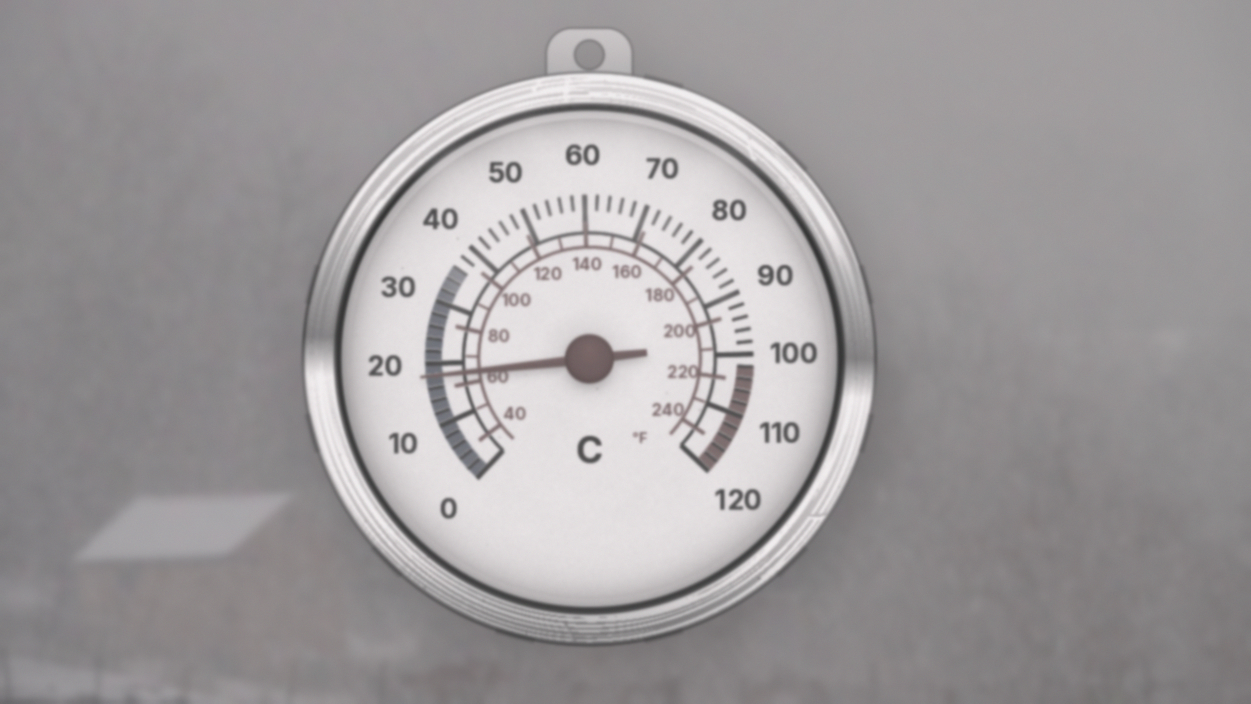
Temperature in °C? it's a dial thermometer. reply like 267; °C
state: 18; °C
